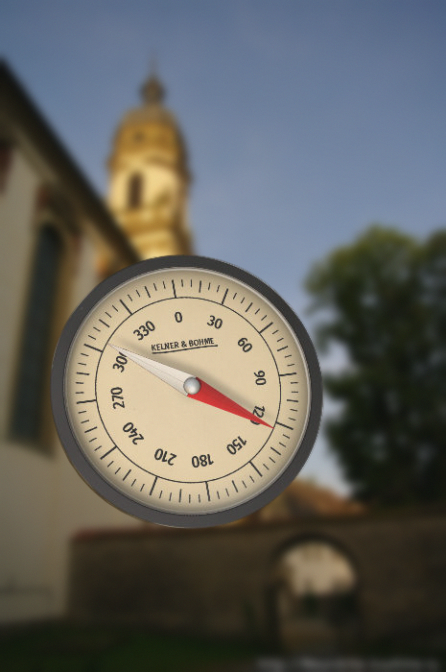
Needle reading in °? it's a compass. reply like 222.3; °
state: 125; °
